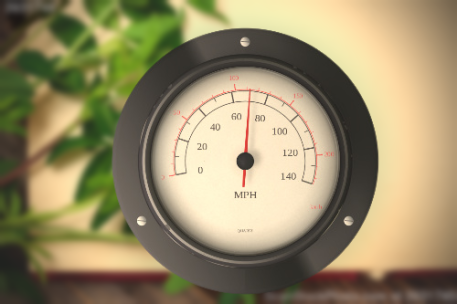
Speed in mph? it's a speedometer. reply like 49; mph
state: 70; mph
